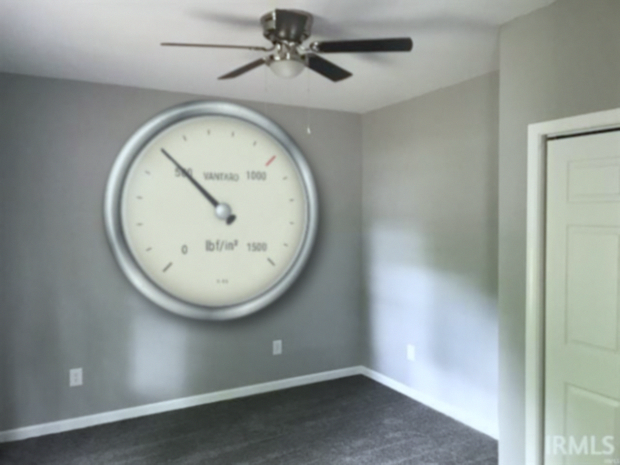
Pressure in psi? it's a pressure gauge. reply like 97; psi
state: 500; psi
